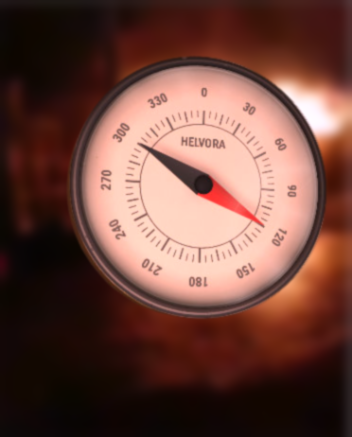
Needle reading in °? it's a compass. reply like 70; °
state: 120; °
